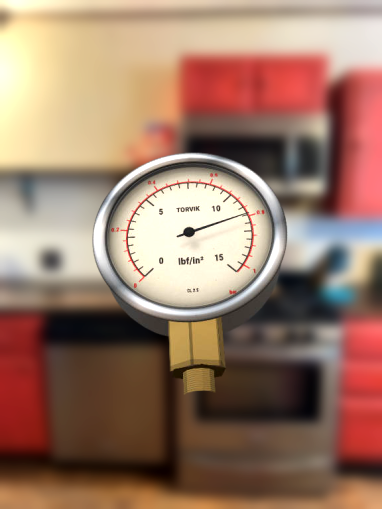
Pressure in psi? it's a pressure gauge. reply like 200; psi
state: 11.5; psi
